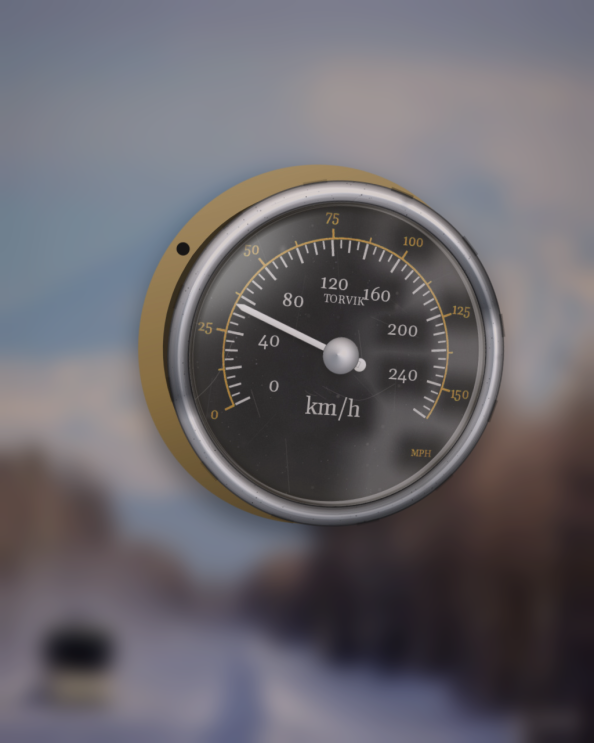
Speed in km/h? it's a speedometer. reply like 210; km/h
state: 55; km/h
